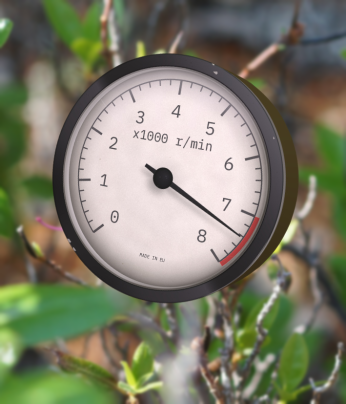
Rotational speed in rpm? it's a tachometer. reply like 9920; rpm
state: 7400; rpm
